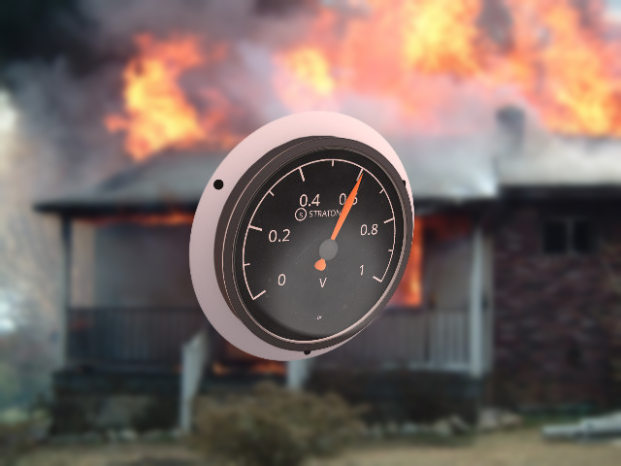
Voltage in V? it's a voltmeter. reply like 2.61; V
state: 0.6; V
